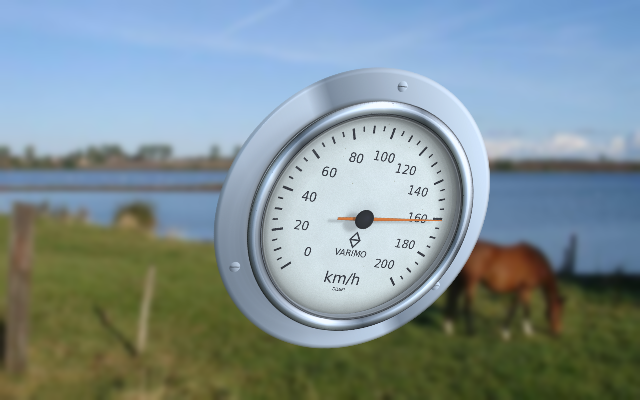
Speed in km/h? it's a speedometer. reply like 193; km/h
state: 160; km/h
